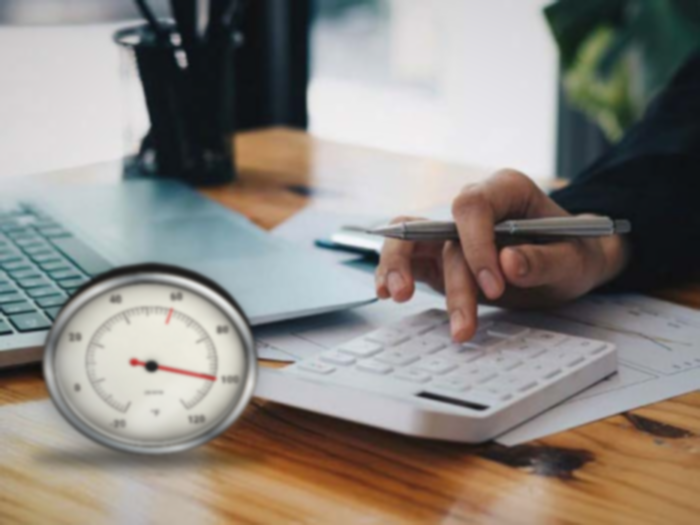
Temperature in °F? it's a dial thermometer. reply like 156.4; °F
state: 100; °F
